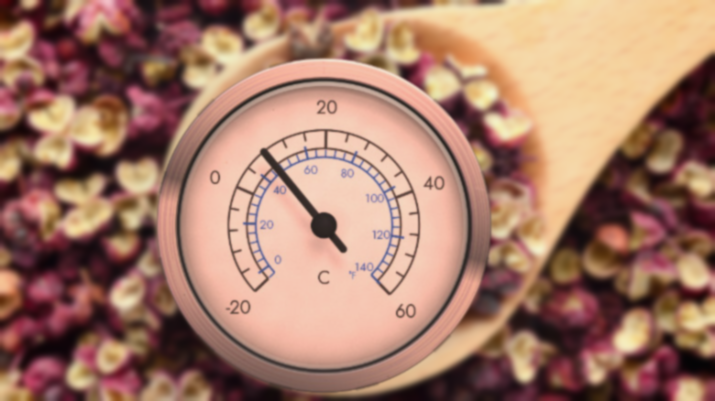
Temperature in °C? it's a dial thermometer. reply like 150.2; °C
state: 8; °C
